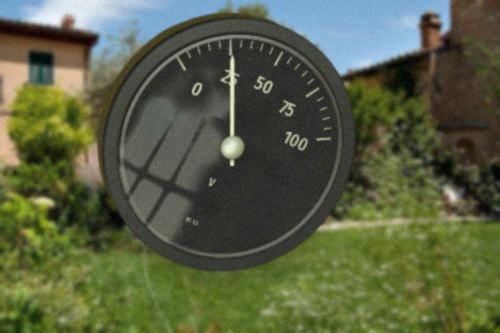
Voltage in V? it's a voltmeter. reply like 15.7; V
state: 25; V
